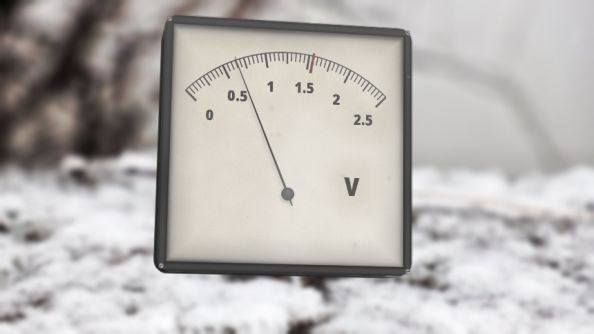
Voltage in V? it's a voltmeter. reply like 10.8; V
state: 0.65; V
